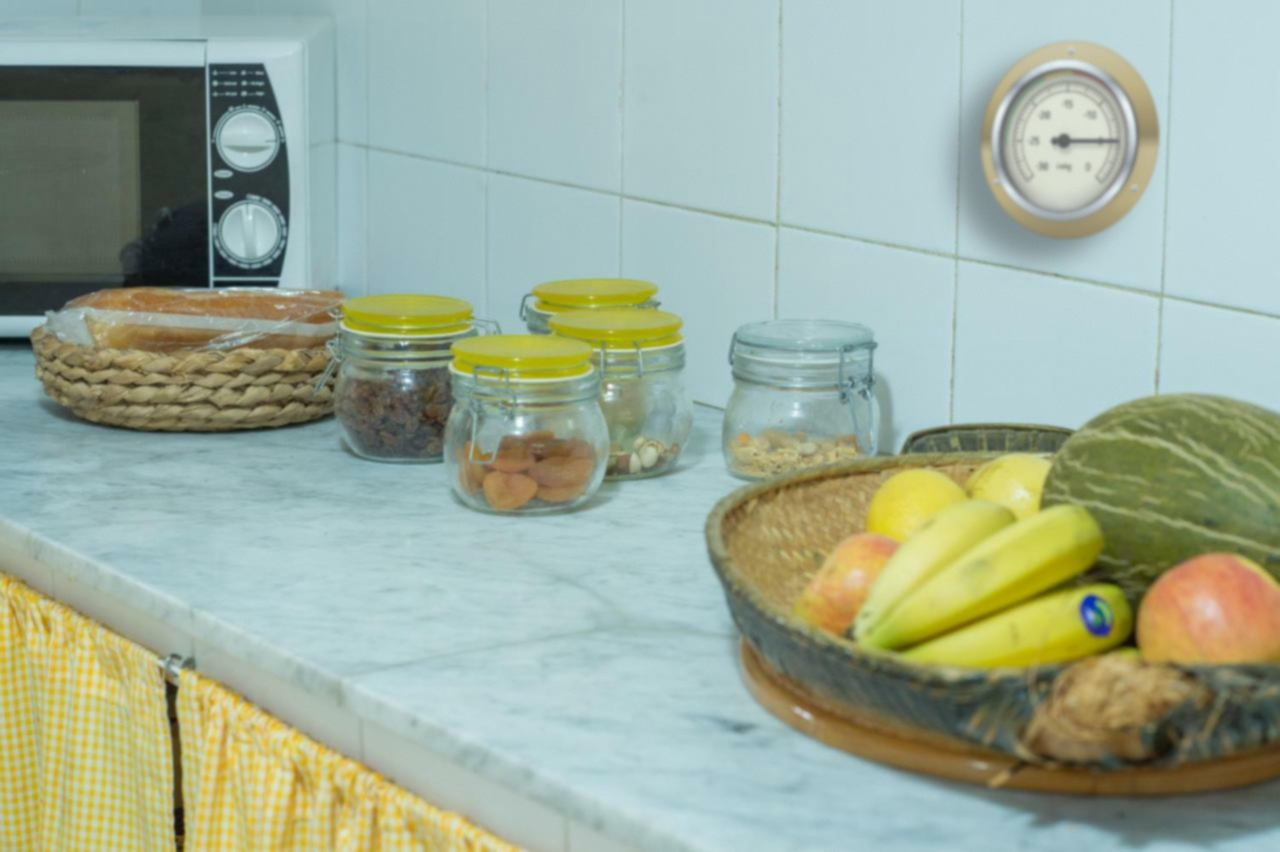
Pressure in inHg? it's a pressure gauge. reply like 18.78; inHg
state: -5; inHg
